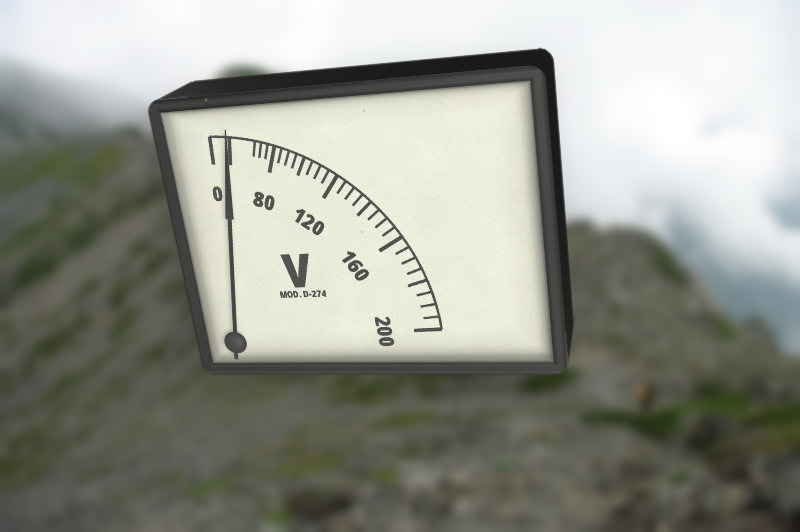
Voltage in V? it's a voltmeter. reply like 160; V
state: 40; V
